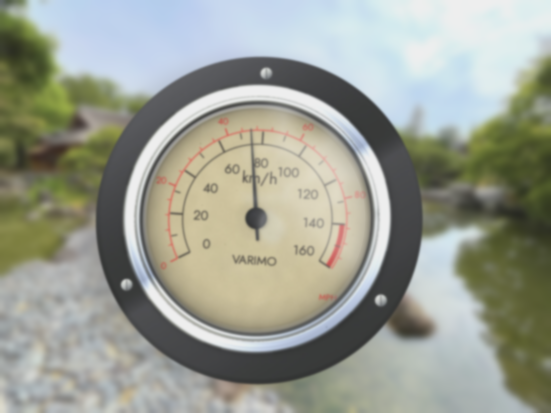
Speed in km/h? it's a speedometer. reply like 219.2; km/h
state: 75; km/h
